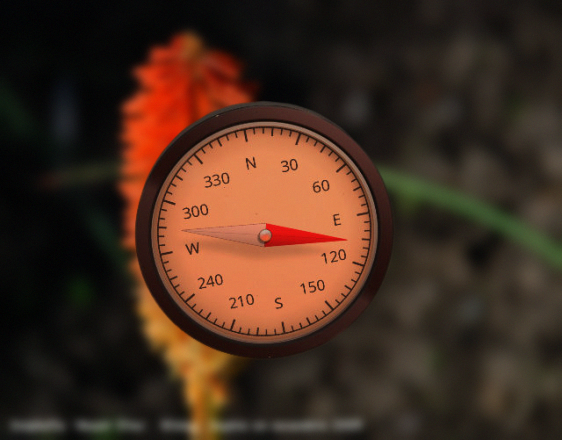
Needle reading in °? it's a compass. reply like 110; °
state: 105; °
